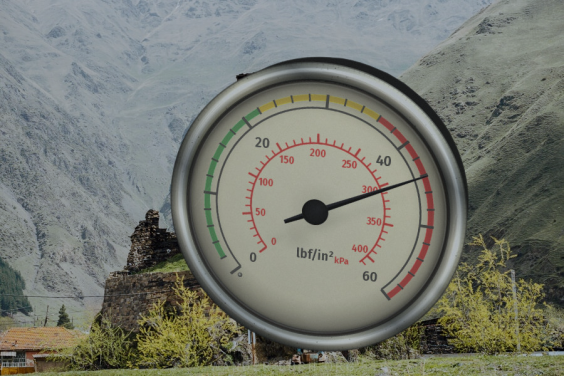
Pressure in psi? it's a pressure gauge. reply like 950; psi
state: 44; psi
